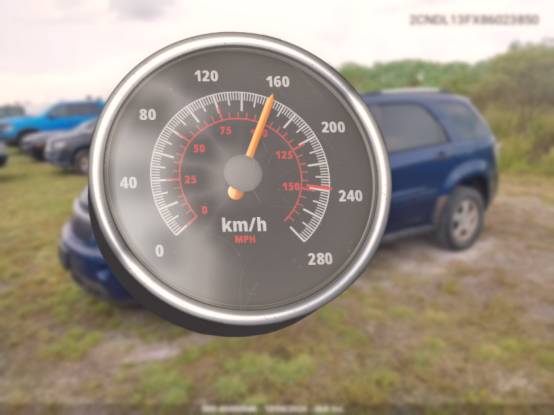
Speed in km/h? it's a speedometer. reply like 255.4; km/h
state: 160; km/h
